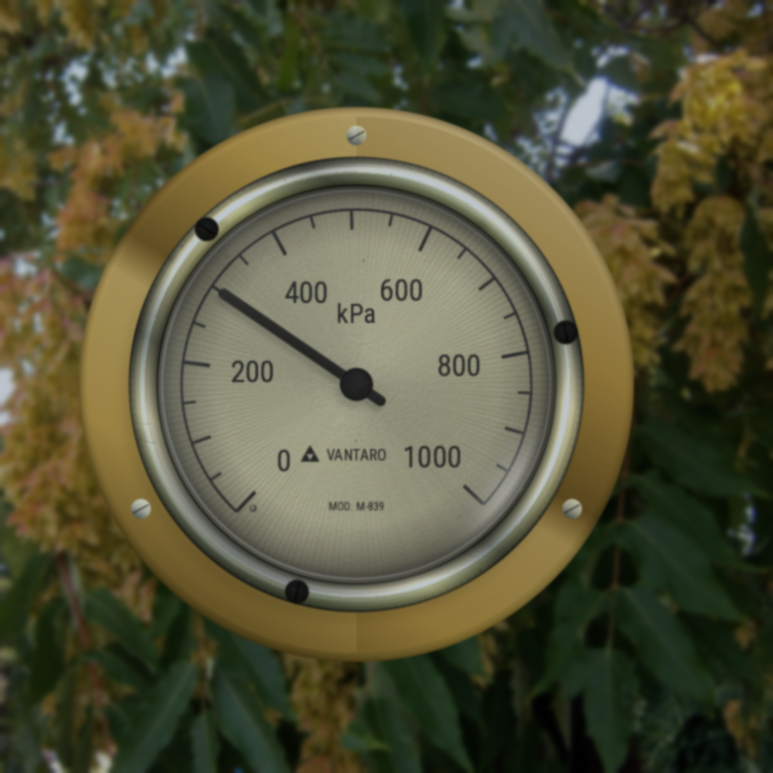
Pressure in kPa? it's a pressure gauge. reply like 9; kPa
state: 300; kPa
